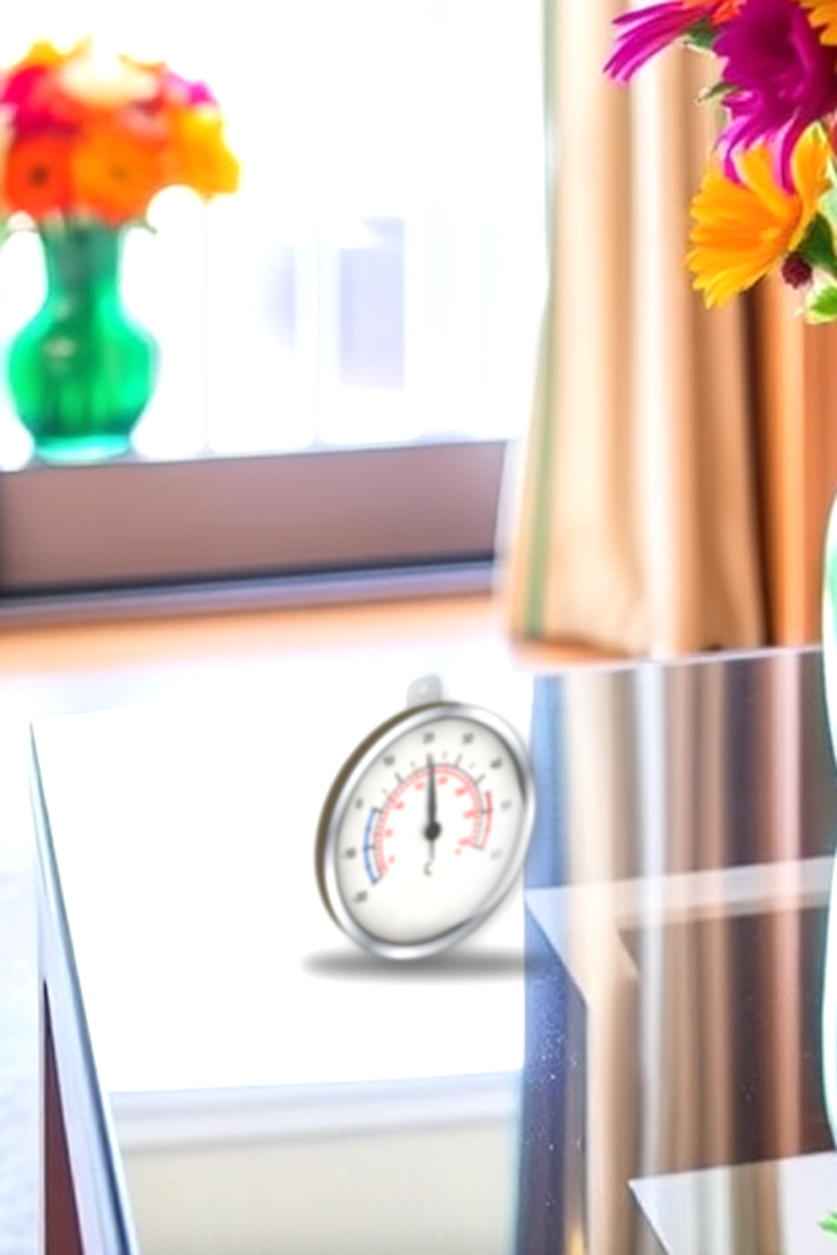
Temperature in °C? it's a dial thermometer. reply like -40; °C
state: 20; °C
